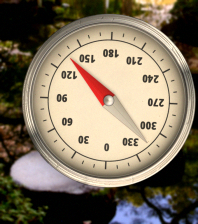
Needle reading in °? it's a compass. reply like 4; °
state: 135; °
